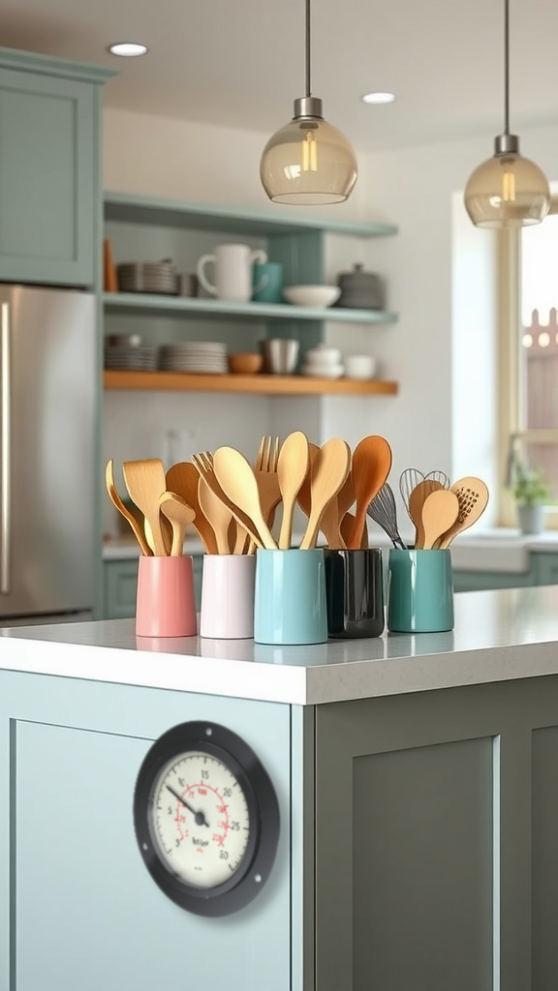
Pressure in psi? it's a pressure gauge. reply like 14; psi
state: 8; psi
